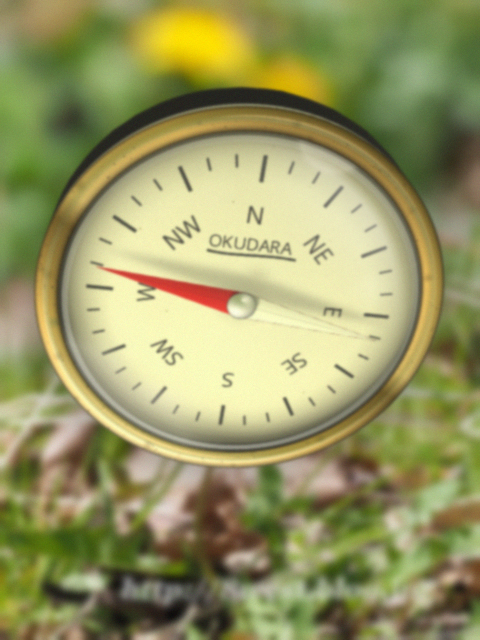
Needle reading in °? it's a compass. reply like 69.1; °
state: 280; °
